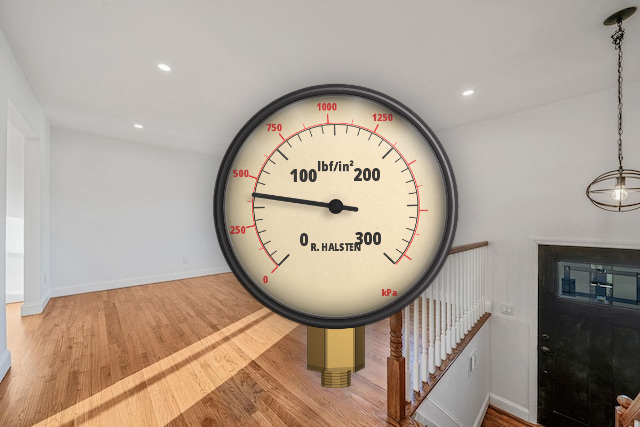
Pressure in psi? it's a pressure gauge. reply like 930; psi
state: 60; psi
